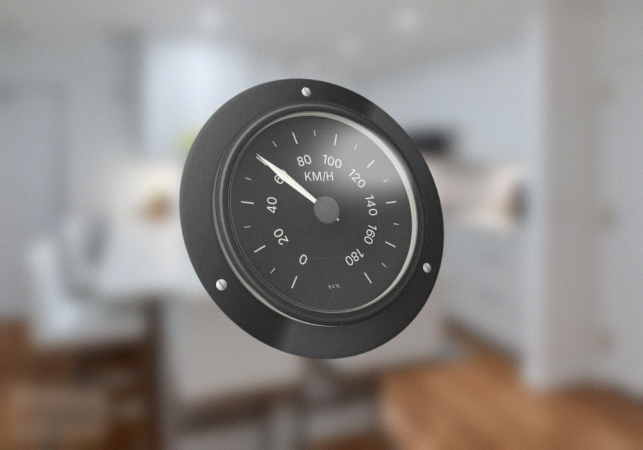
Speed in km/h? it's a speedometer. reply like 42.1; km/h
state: 60; km/h
